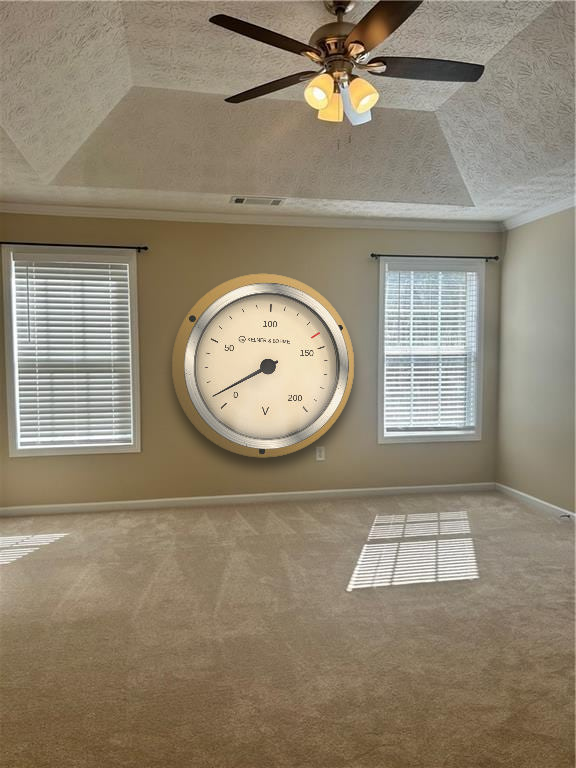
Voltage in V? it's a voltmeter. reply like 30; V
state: 10; V
